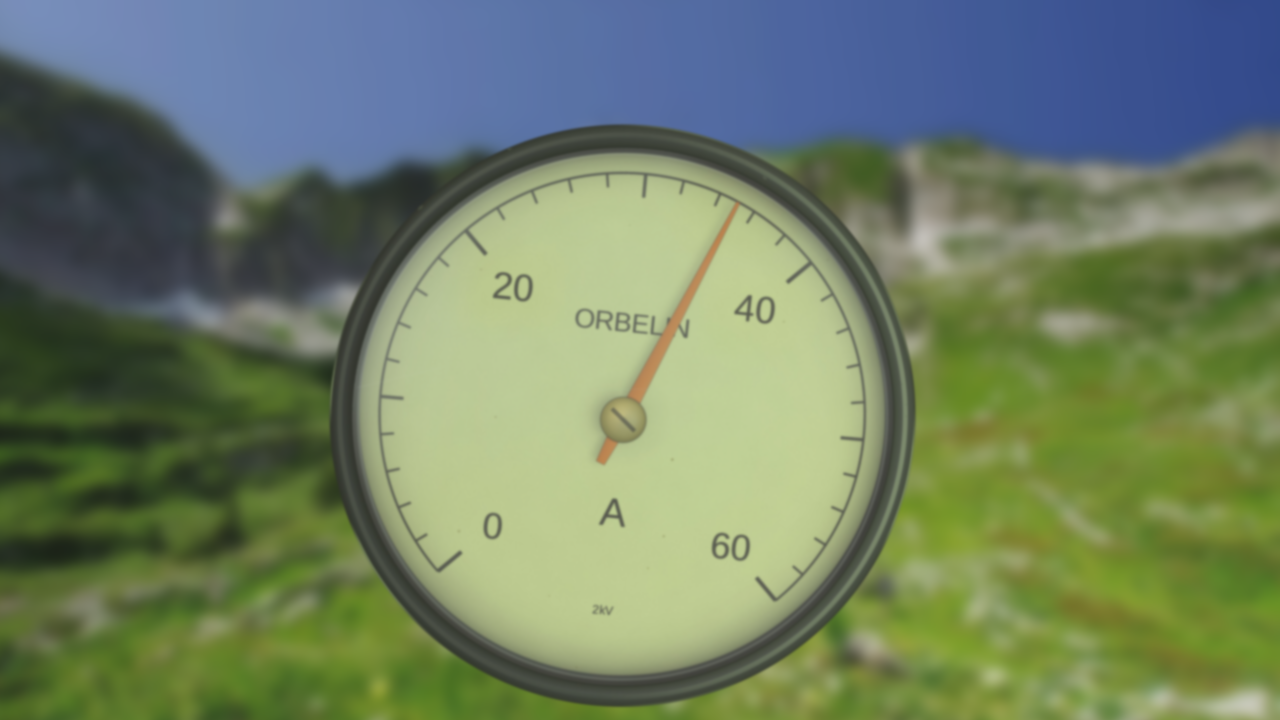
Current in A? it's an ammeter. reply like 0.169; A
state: 35; A
